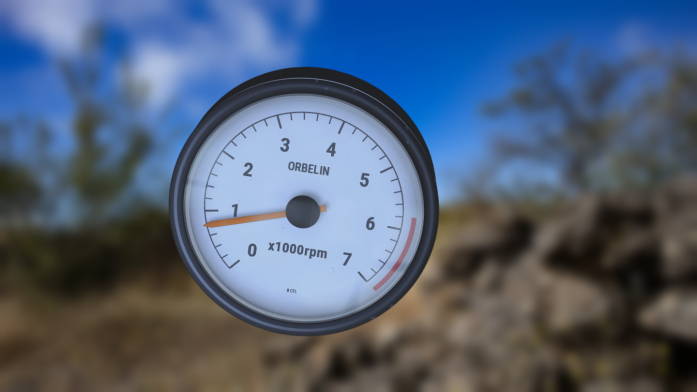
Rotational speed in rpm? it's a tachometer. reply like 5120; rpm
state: 800; rpm
